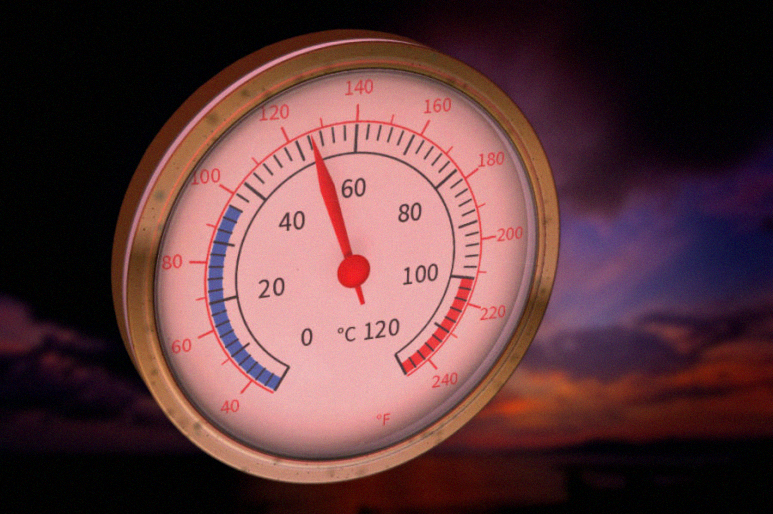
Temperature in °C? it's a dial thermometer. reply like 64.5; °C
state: 52; °C
